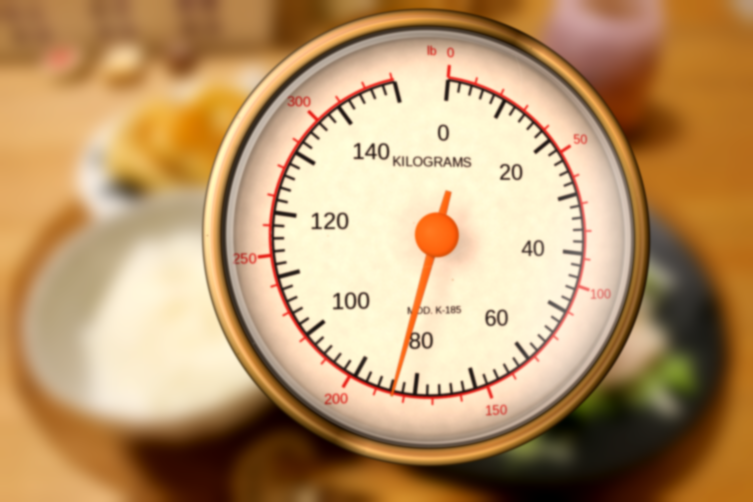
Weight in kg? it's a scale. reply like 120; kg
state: 84; kg
